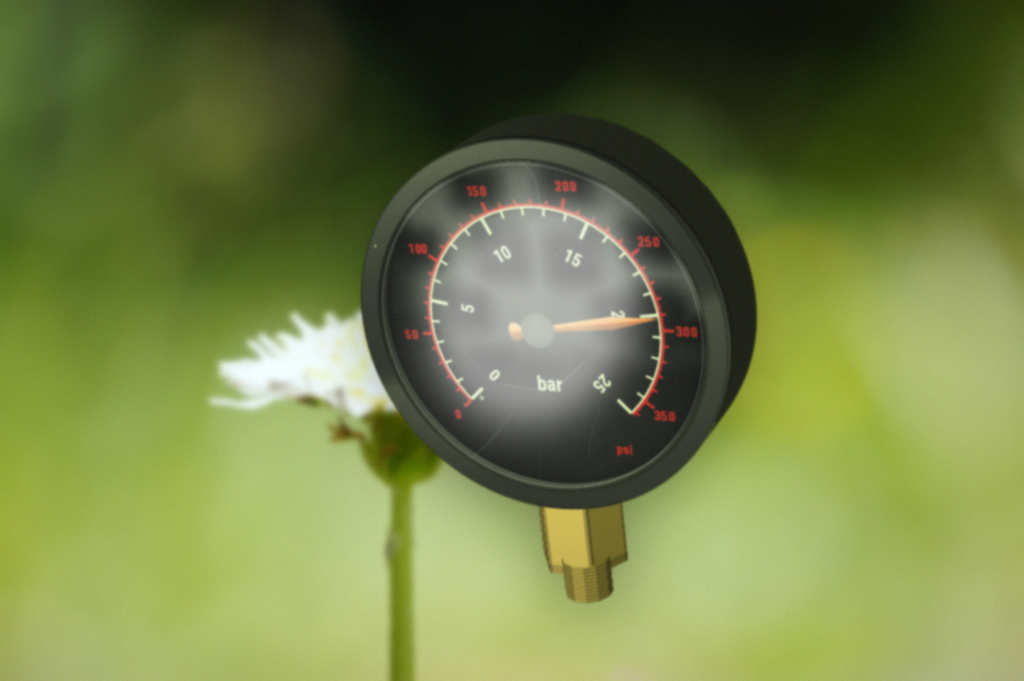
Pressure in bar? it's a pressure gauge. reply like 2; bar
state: 20; bar
